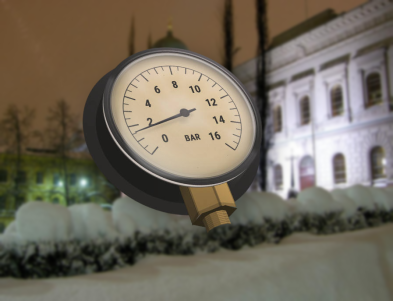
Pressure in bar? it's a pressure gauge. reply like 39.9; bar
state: 1.5; bar
